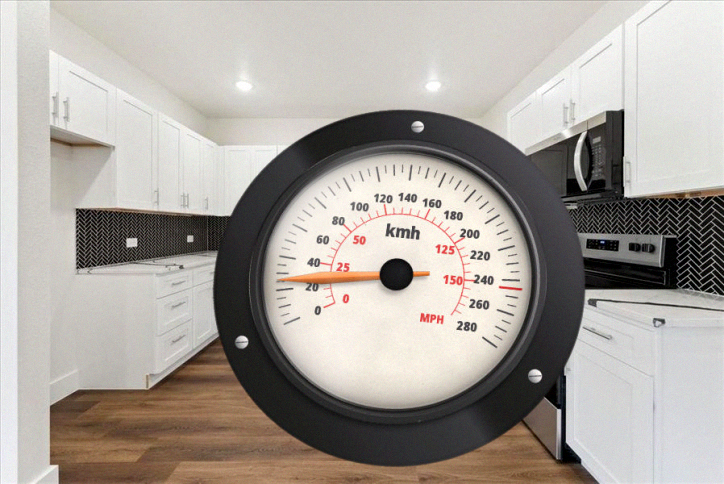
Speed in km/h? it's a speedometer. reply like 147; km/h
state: 25; km/h
